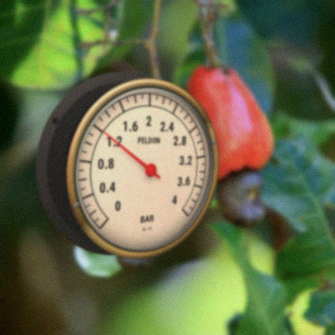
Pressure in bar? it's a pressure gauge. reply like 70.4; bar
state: 1.2; bar
